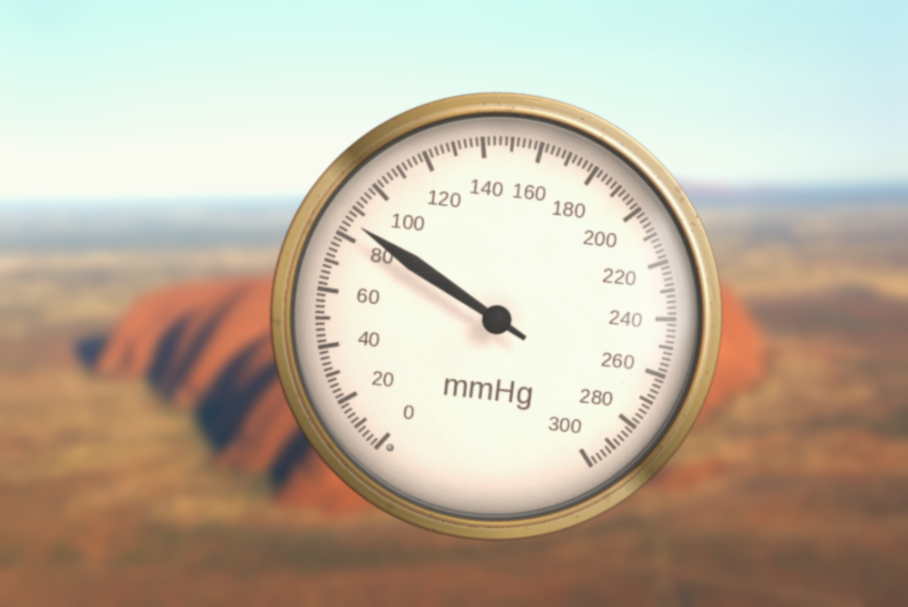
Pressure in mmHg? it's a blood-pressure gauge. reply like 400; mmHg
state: 86; mmHg
